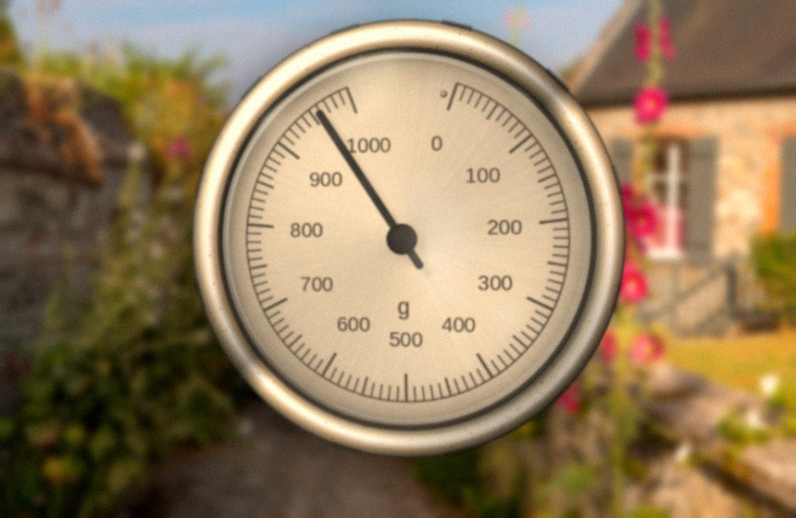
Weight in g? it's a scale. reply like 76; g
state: 960; g
